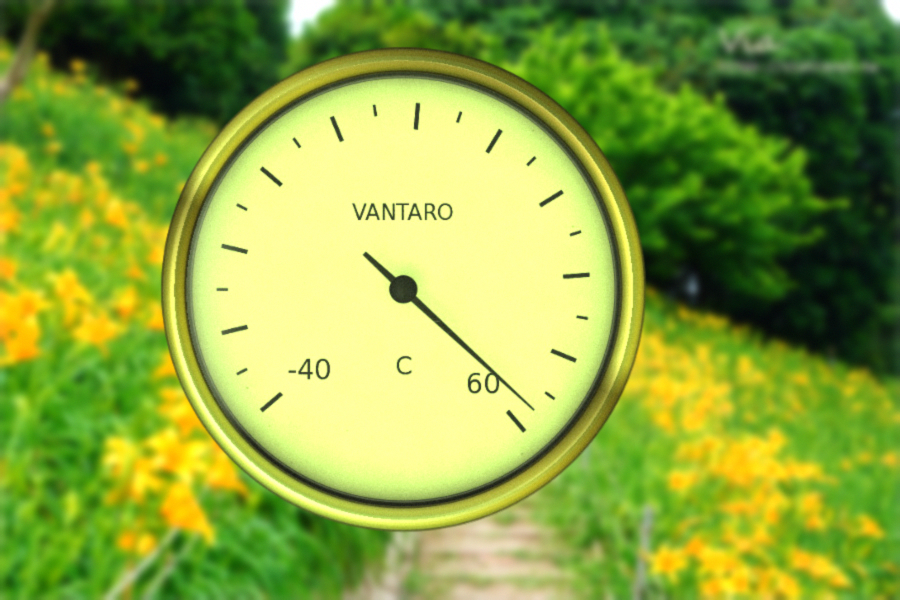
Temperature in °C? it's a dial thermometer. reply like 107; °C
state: 57.5; °C
